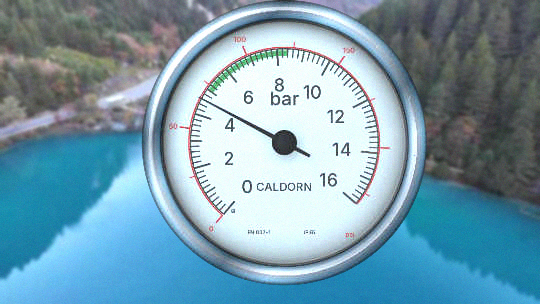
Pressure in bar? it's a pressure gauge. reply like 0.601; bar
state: 4.6; bar
